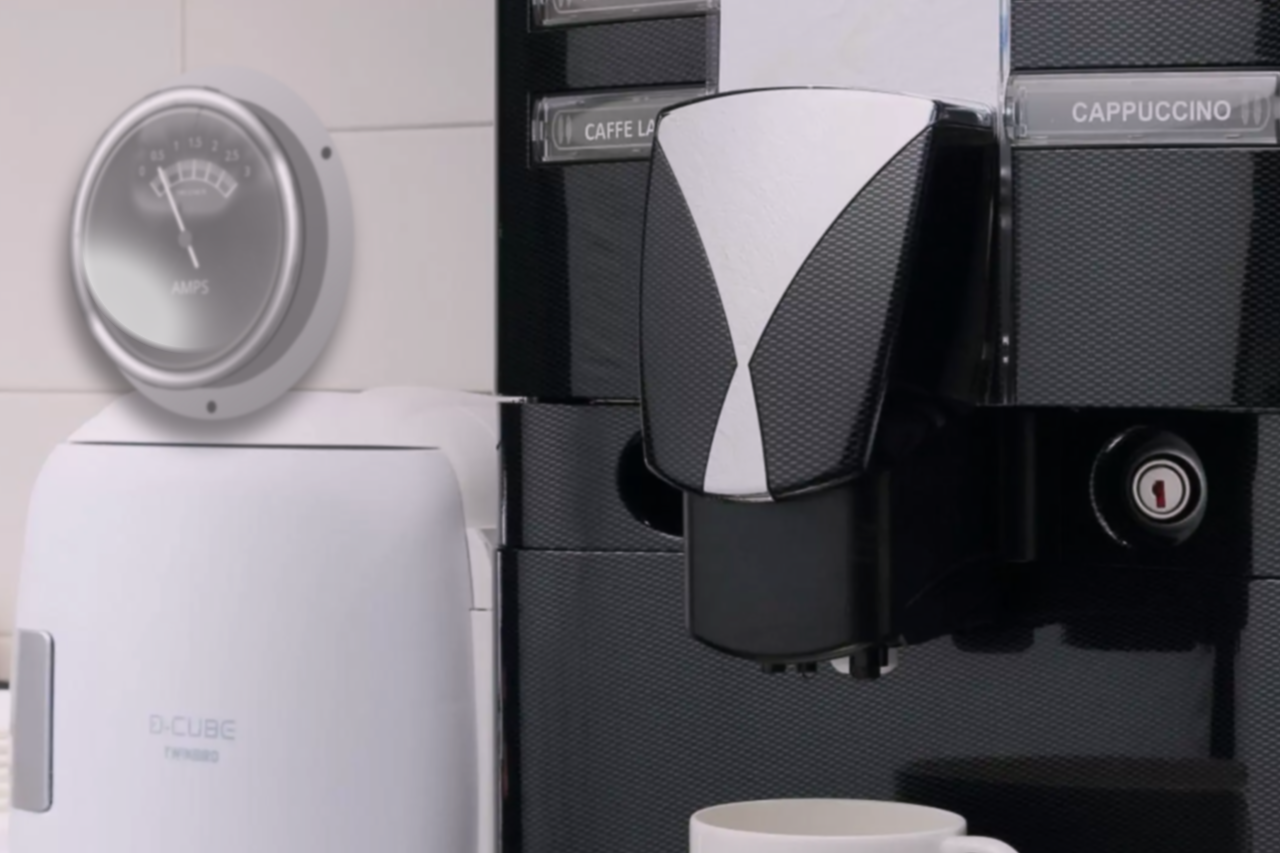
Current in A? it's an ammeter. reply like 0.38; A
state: 0.5; A
